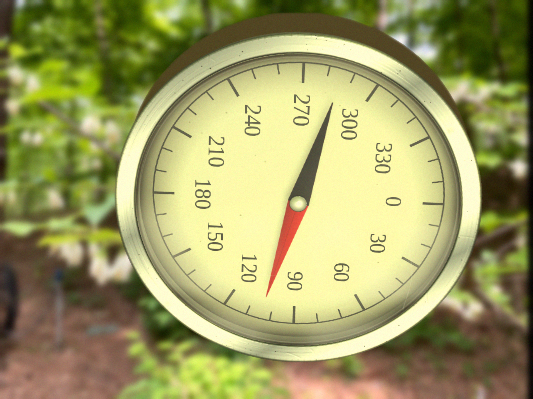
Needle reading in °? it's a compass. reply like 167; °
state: 105; °
